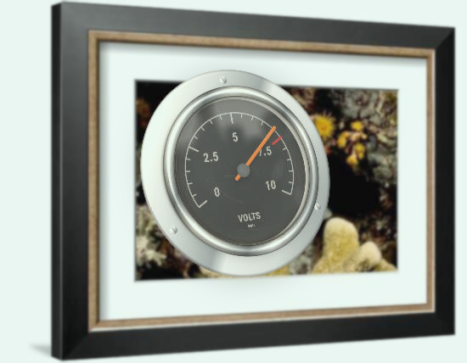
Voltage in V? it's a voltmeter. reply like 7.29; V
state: 7; V
